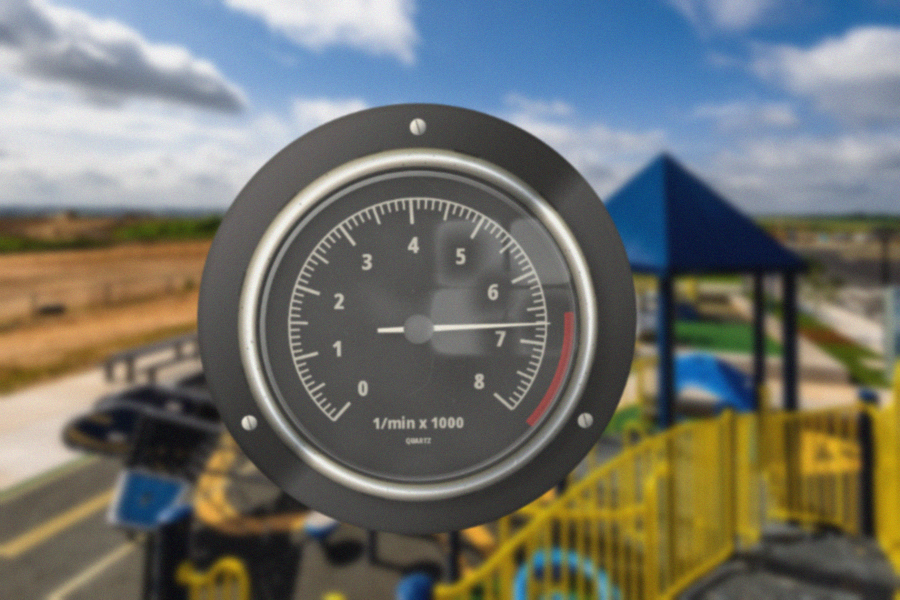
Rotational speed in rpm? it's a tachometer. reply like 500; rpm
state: 6700; rpm
